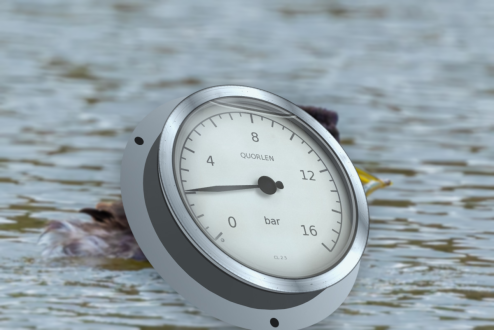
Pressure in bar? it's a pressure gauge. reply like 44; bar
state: 2; bar
